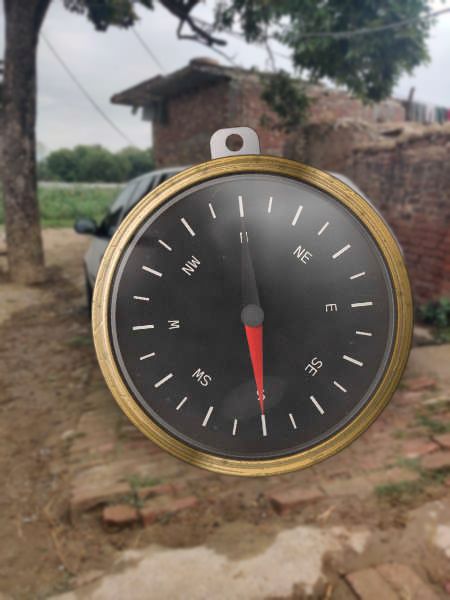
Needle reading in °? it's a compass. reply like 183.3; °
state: 180; °
